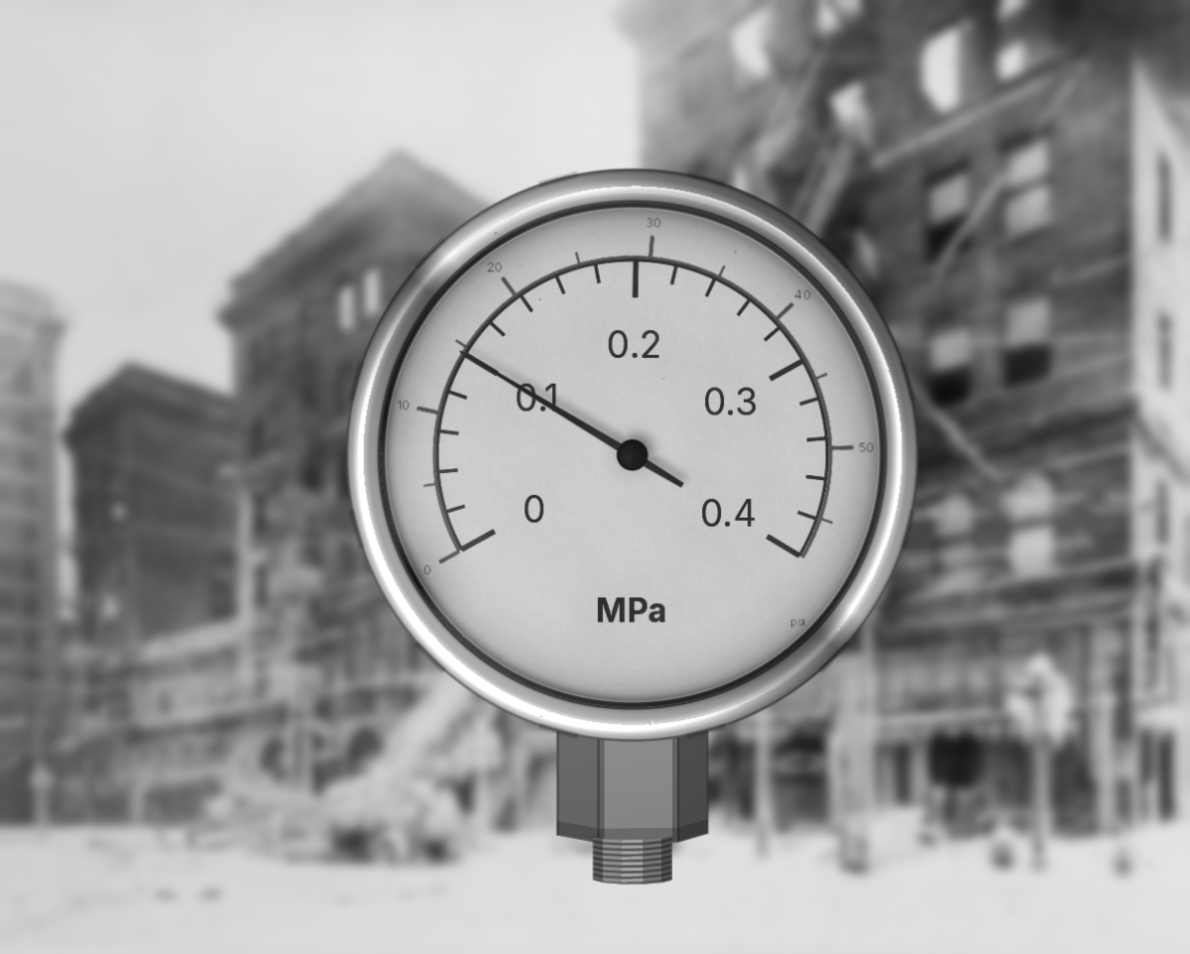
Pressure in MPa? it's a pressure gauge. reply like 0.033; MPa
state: 0.1; MPa
